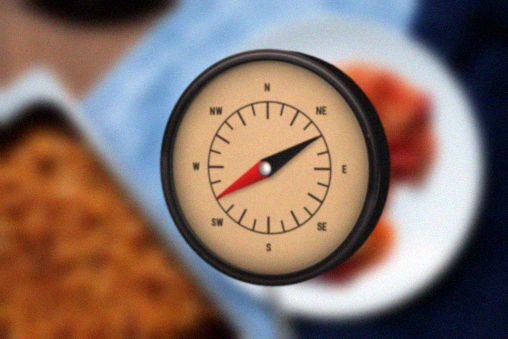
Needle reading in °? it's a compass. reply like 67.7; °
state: 240; °
